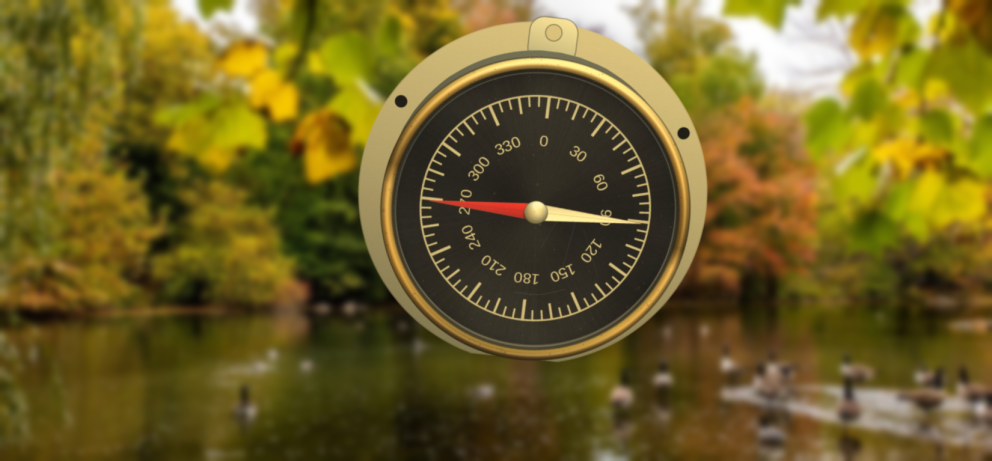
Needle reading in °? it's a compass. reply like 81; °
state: 270; °
